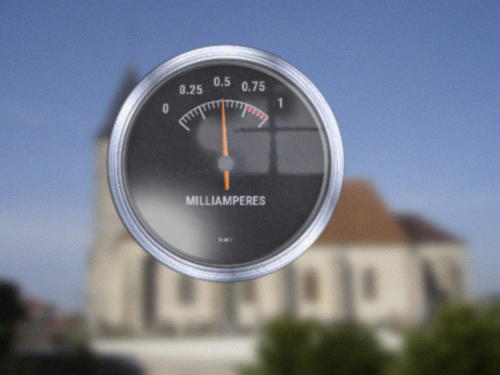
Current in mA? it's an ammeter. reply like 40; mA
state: 0.5; mA
